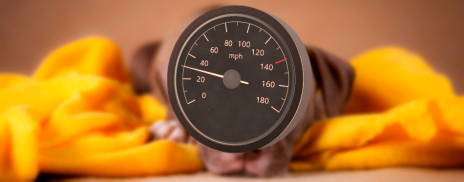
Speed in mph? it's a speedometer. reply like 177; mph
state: 30; mph
